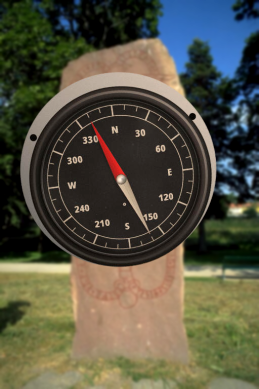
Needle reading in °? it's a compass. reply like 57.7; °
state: 340; °
